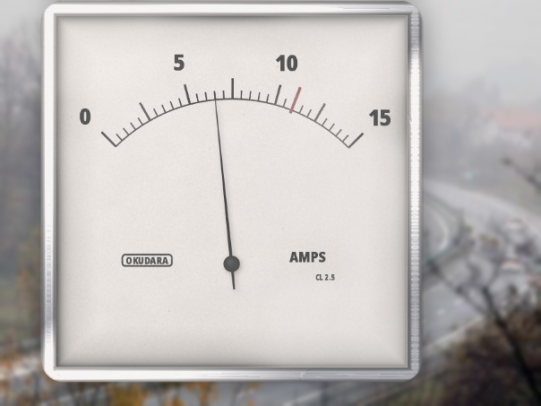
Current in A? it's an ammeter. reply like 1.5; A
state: 6.5; A
